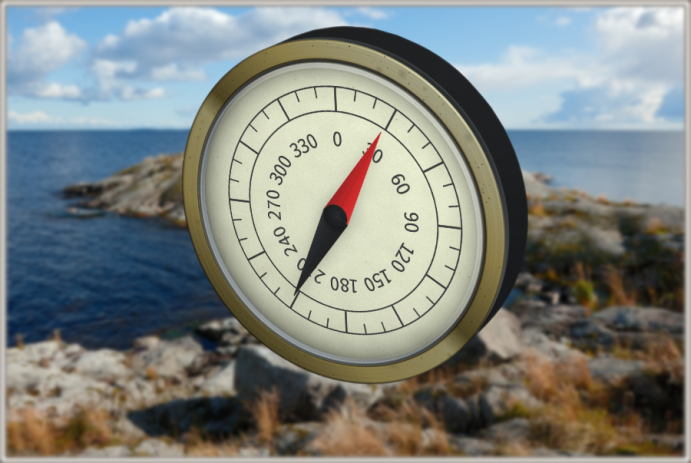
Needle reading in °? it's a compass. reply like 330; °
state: 30; °
